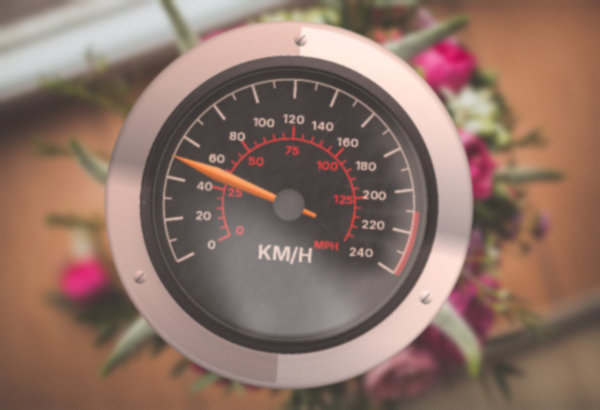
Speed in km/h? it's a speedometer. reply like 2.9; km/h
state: 50; km/h
